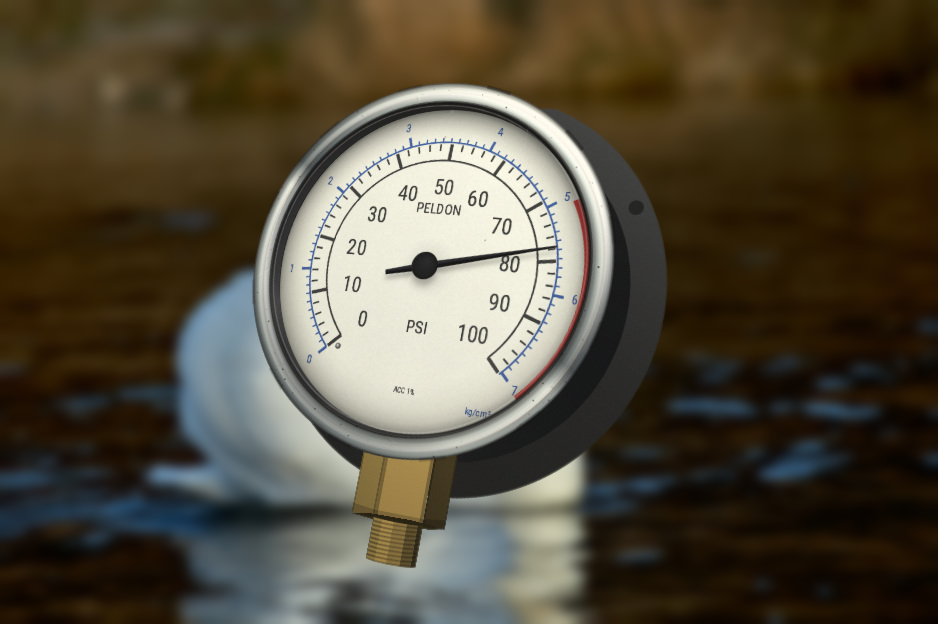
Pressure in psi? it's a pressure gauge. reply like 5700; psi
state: 78; psi
